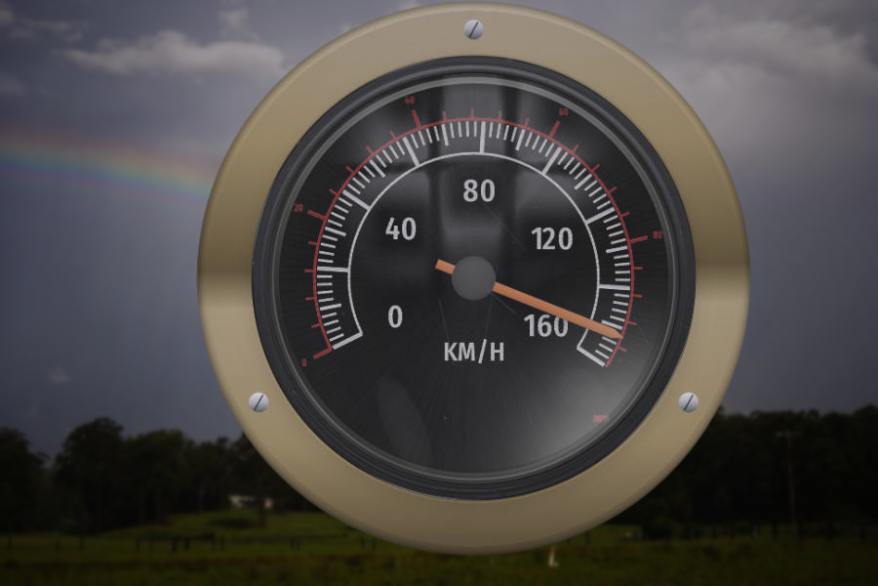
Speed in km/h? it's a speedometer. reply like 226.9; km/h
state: 152; km/h
